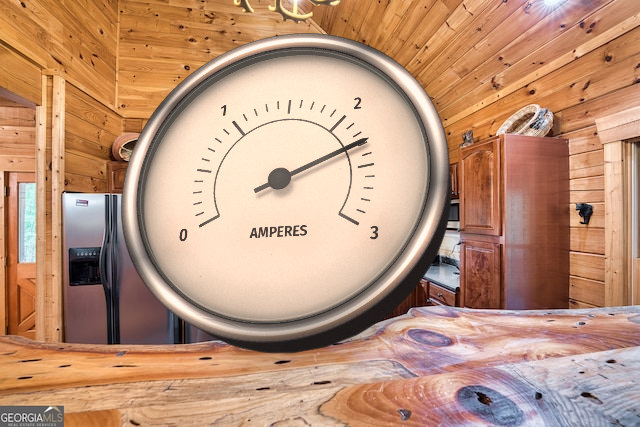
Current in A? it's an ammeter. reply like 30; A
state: 2.3; A
